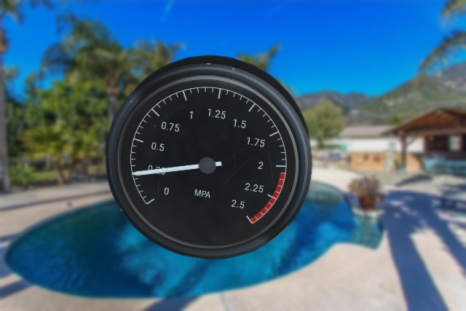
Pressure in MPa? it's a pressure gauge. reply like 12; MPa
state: 0.25; MPa
